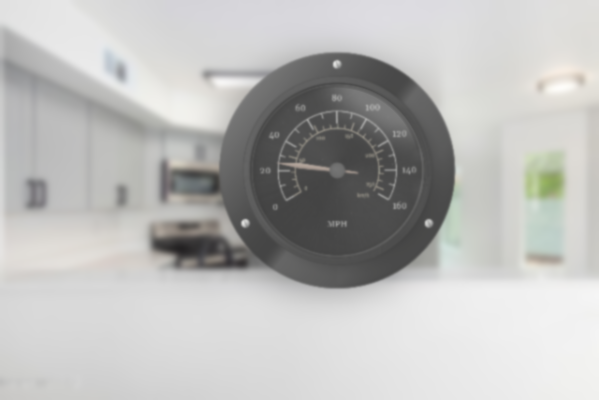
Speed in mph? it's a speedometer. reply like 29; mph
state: 25; mph
